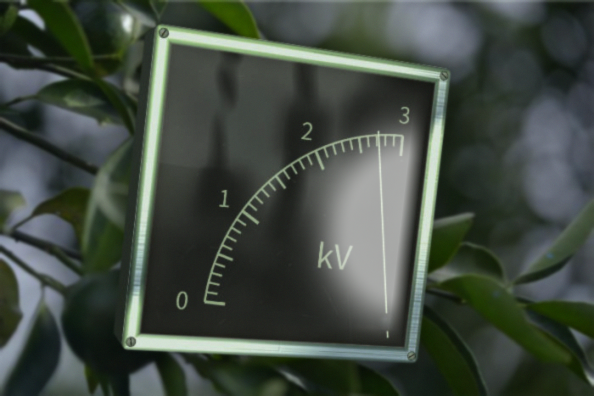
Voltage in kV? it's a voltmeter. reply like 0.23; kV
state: 2.7; kV
